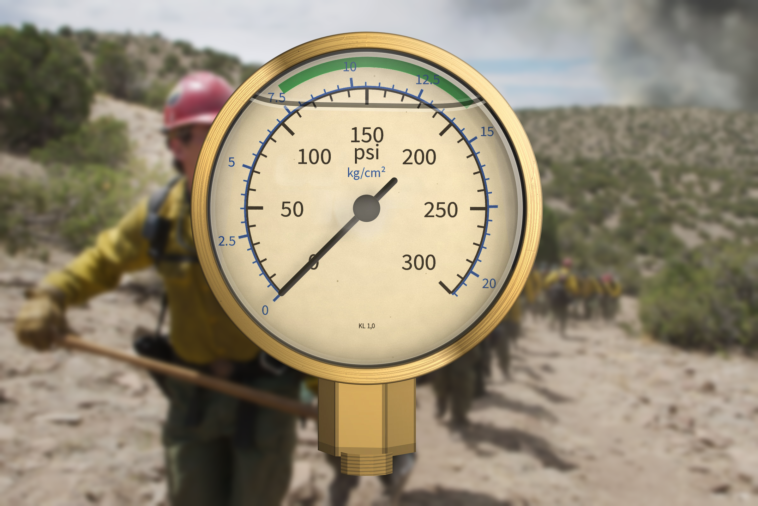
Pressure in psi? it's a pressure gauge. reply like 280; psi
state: 0; psi
